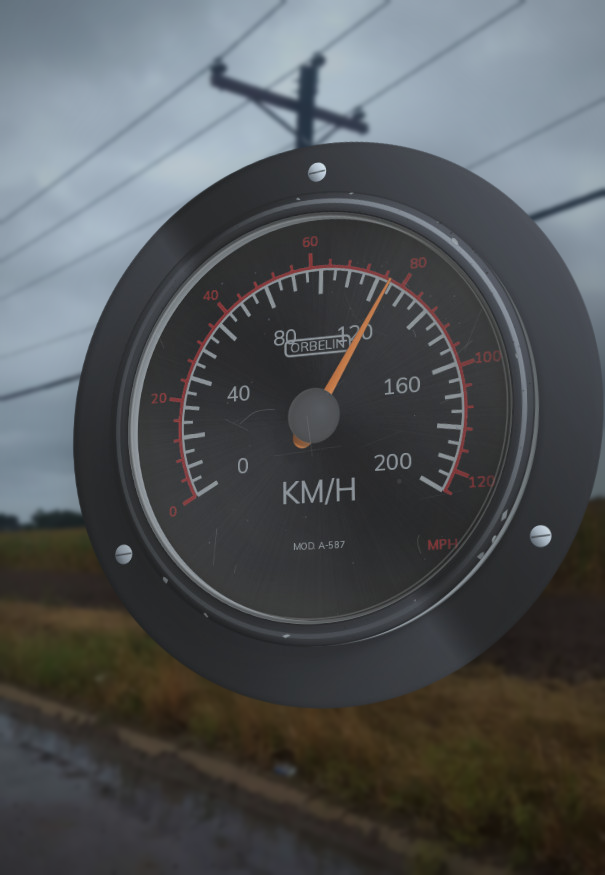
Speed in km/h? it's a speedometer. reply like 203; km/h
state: 125; km/h
